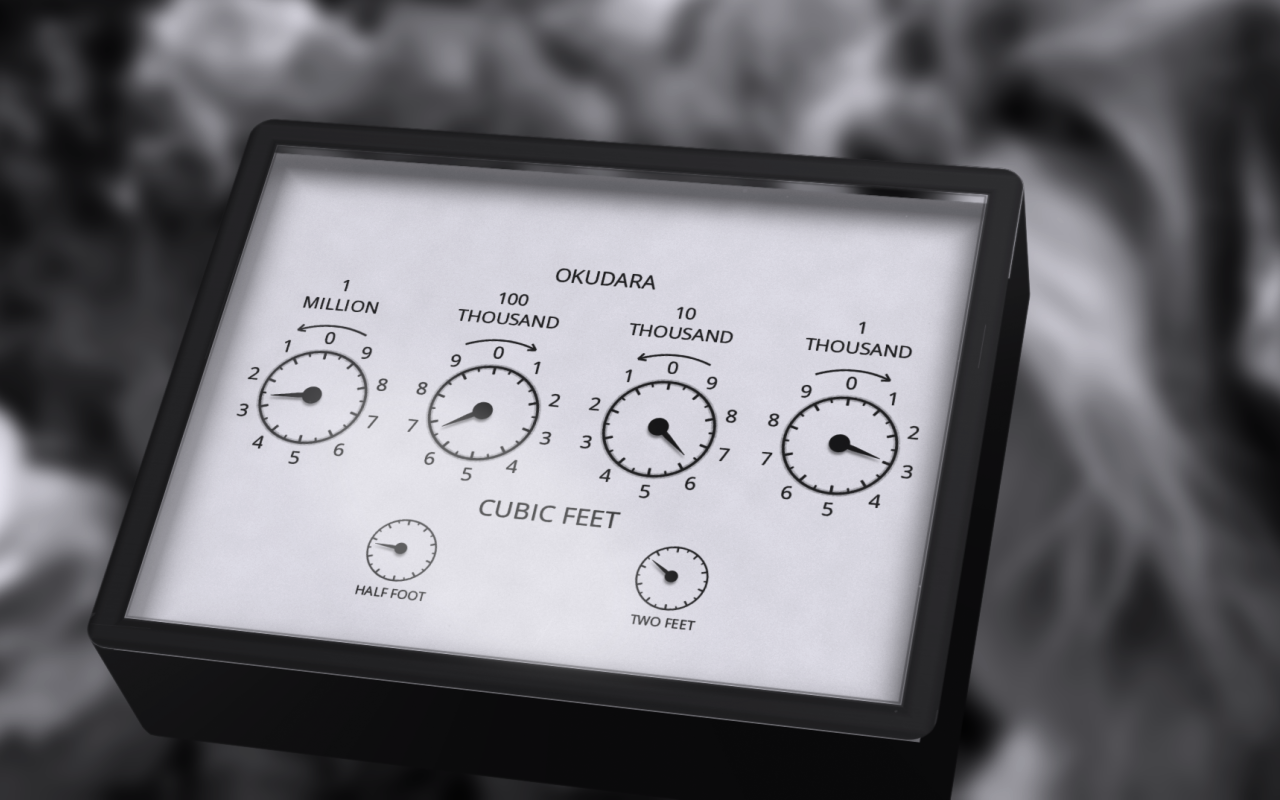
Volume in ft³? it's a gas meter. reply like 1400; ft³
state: 266300; ft³
